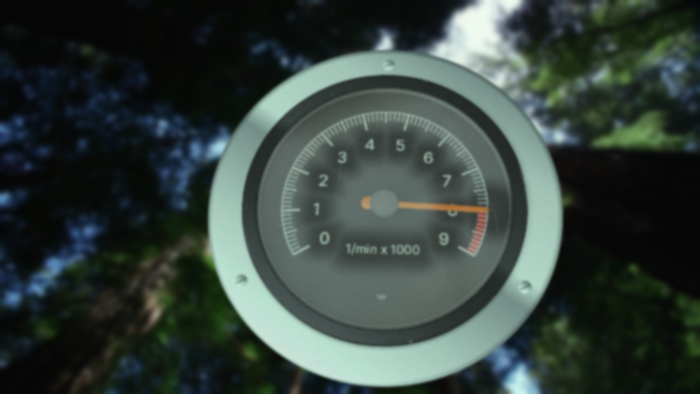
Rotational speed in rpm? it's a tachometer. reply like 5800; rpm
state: 8000; rpm
